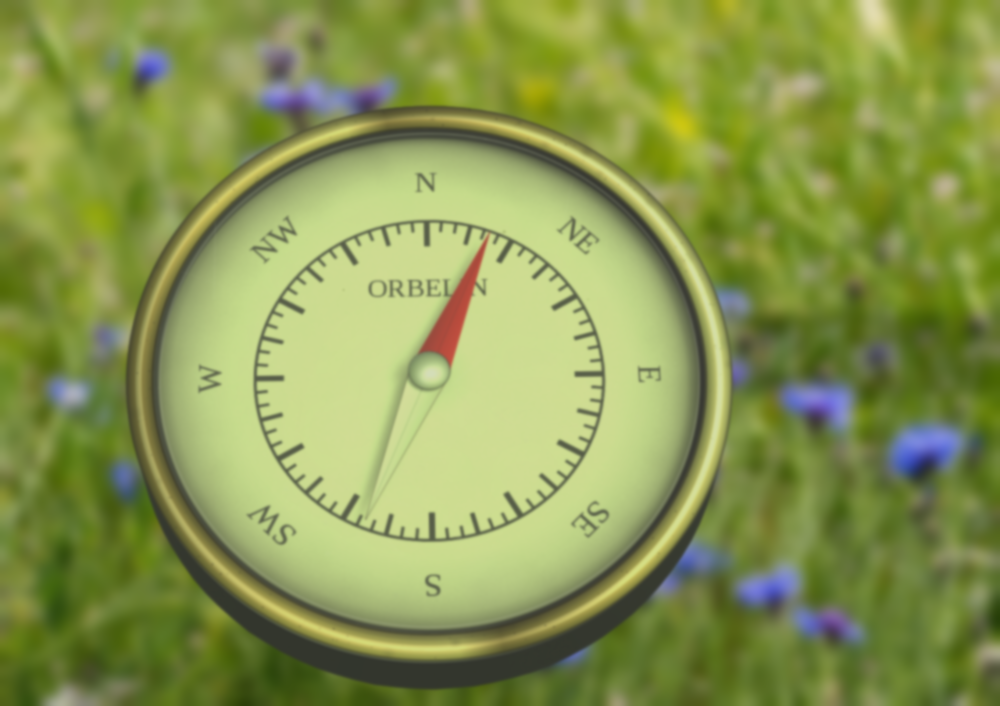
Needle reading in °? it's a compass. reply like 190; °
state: 22.5; °
